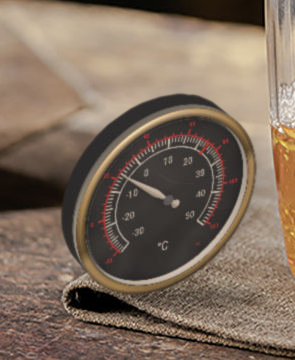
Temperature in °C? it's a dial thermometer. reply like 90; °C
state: -5; °C
